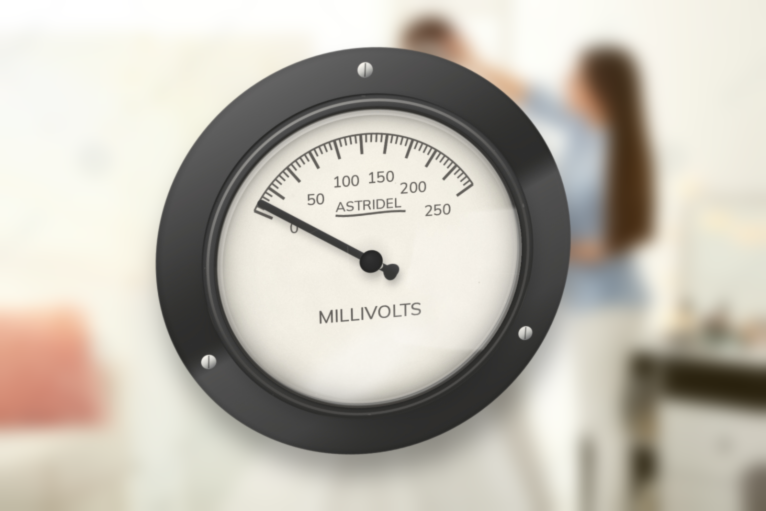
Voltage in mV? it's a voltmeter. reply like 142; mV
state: 10; mV
